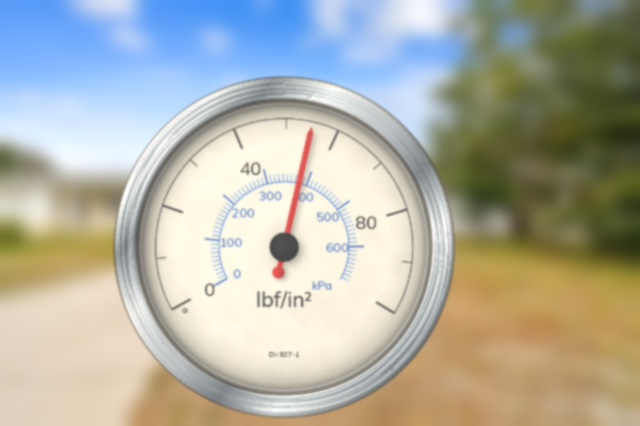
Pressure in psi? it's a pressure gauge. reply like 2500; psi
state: 55; psi
